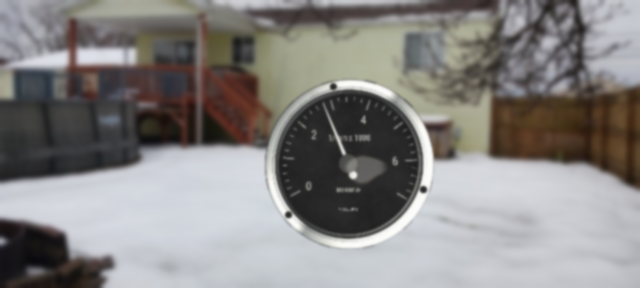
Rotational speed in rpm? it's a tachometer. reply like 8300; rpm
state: 2800; rpm
